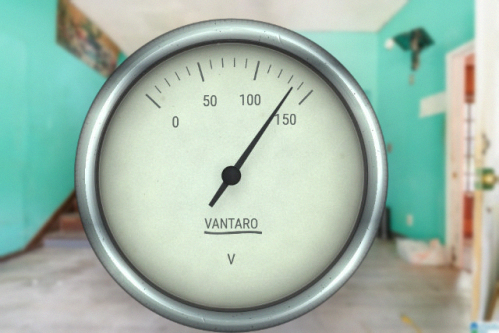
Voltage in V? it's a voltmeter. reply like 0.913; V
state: 135; V
